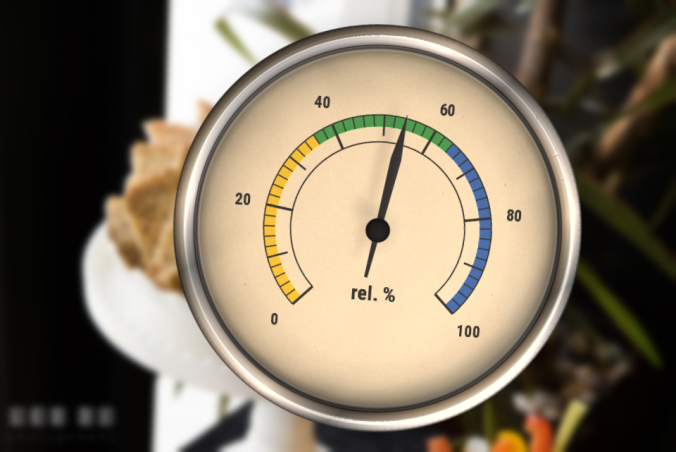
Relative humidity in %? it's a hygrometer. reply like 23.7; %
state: 54; %
